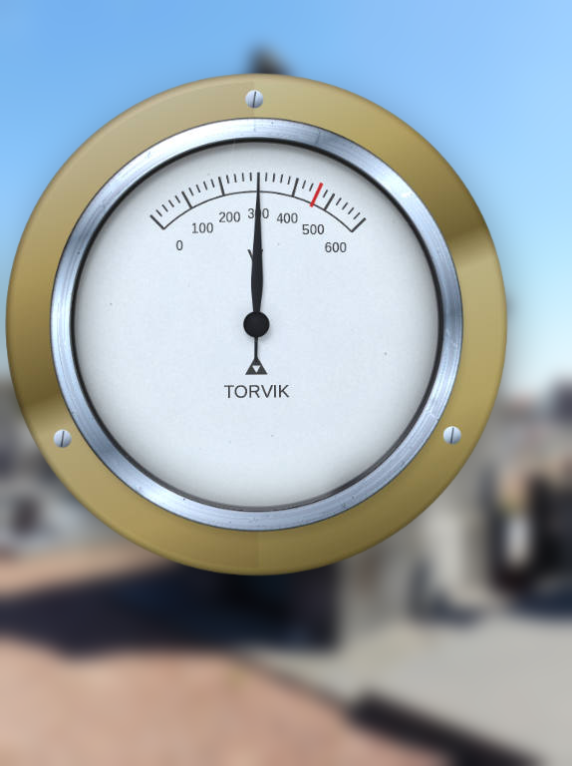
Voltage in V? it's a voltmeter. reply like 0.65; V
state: 300; V
